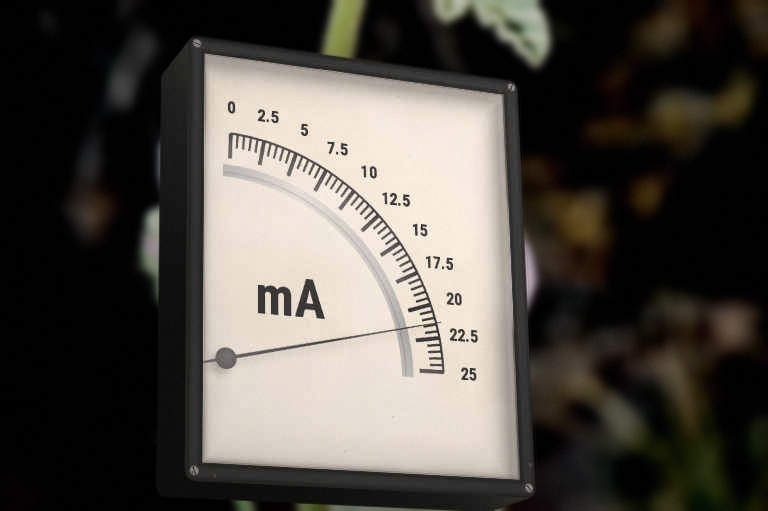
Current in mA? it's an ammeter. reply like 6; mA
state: 21.5; mA
